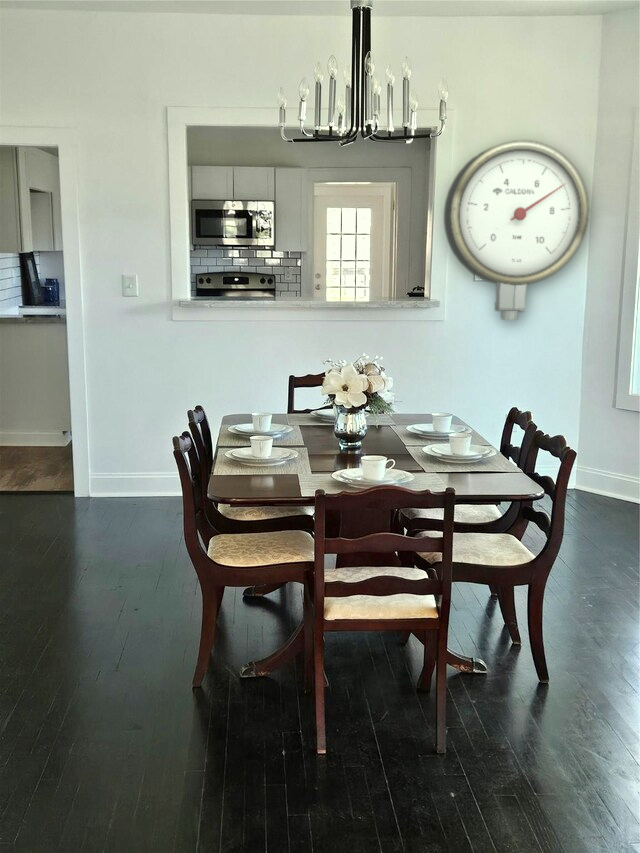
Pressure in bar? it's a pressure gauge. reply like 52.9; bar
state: 7; bar
